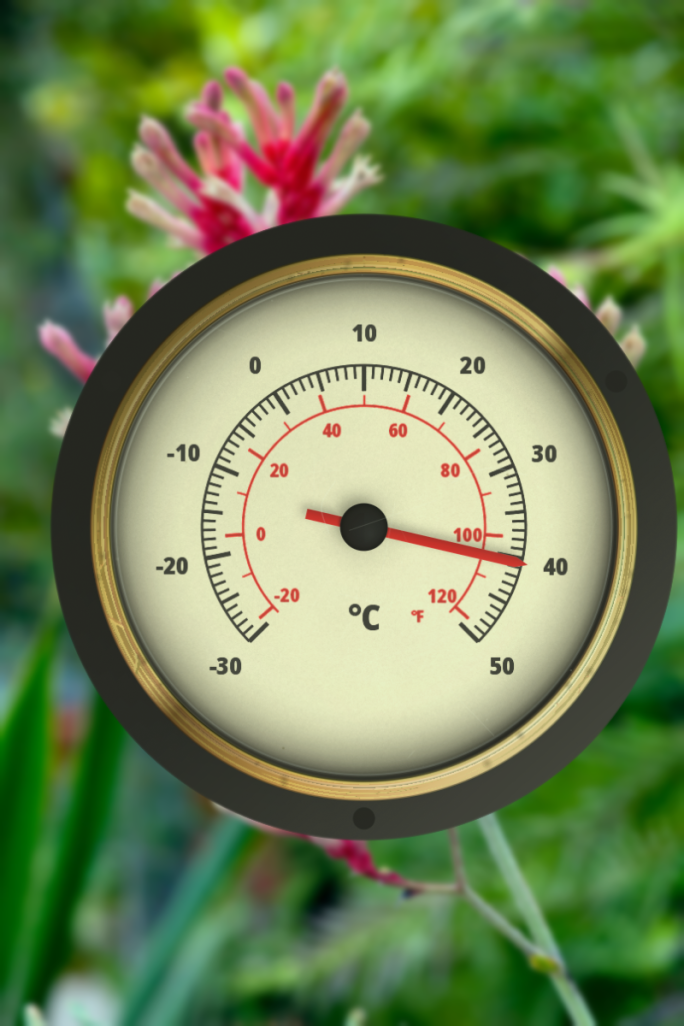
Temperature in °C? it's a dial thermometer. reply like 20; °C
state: 40.5; °C
